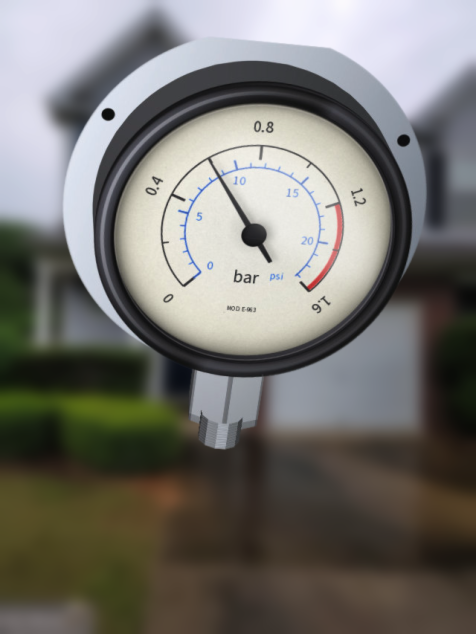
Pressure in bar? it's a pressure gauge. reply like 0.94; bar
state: 0.6; bar
